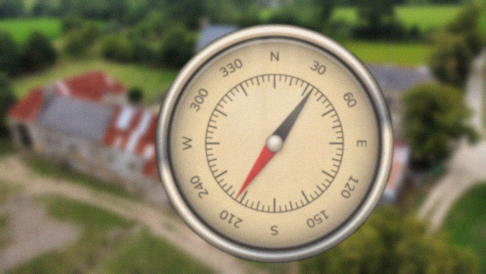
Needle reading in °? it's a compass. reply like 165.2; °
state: 215; °
